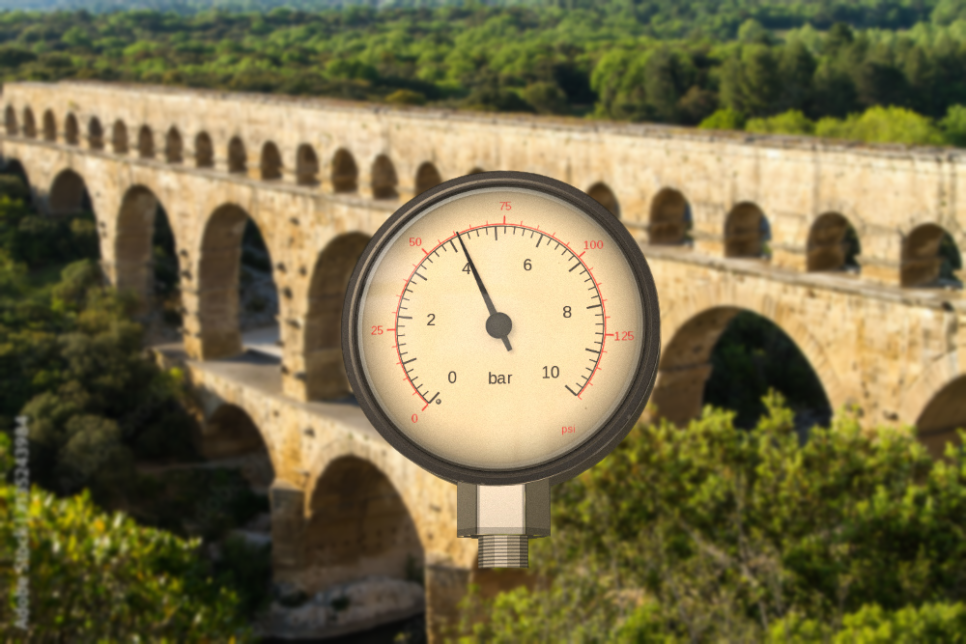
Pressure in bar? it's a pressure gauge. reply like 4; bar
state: 4.2; bar
